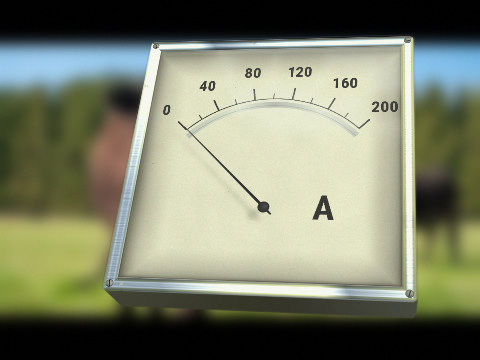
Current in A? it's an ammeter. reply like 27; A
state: 0; A
